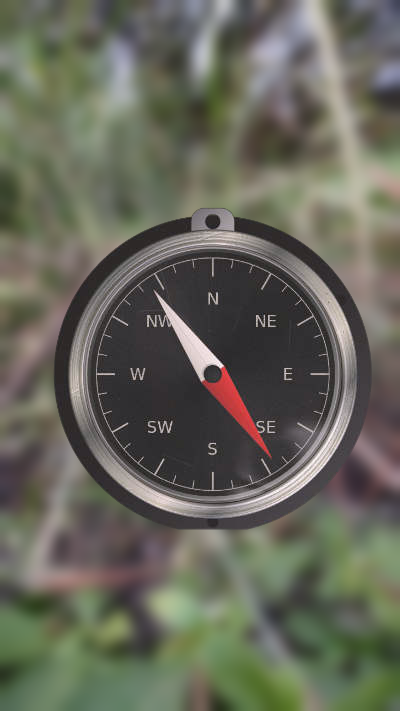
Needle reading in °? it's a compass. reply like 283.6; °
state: 145; °
